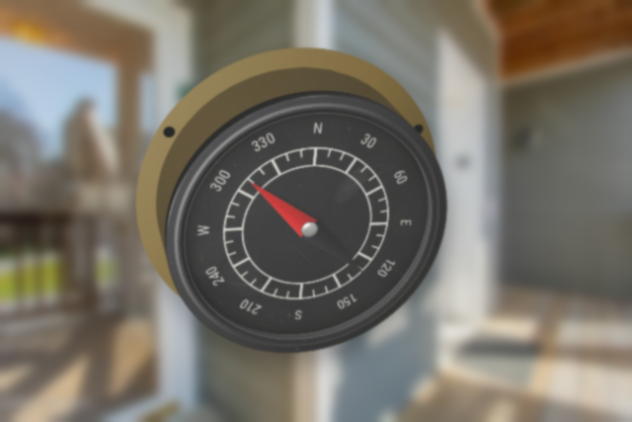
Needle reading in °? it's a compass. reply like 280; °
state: 310; °
